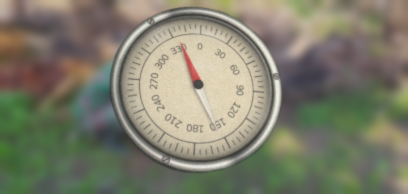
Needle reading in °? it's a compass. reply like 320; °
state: 335; °
